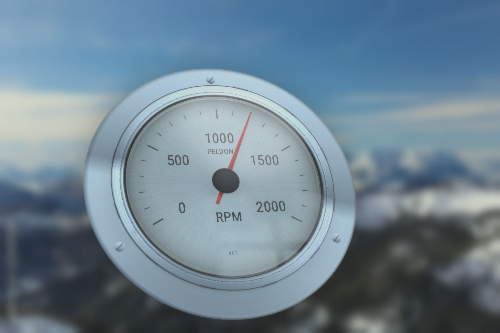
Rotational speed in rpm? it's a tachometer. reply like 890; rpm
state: 1200; rpm
